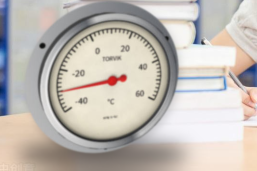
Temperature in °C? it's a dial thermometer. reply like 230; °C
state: -30; °C
